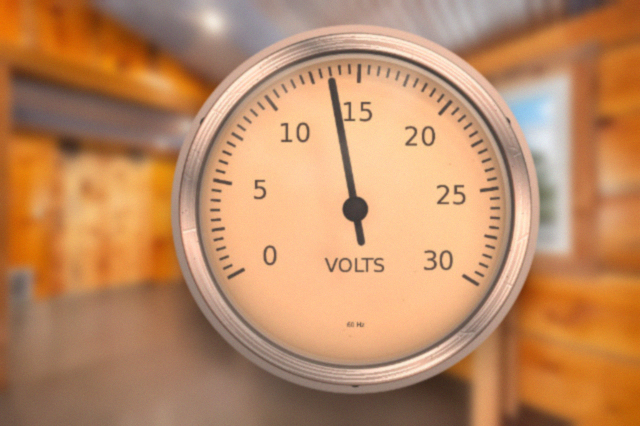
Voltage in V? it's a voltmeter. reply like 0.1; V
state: 13.5; V
